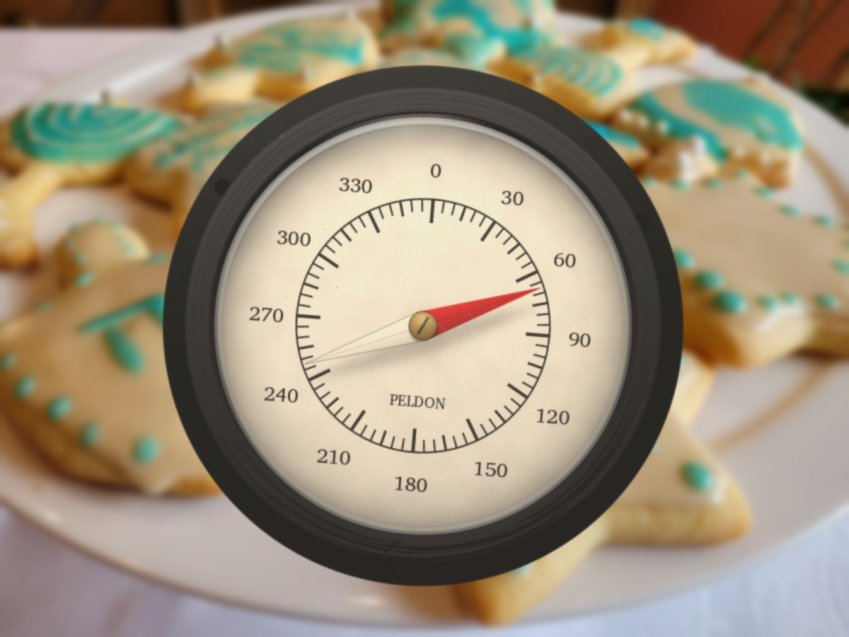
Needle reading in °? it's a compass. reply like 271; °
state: 67.5; °
